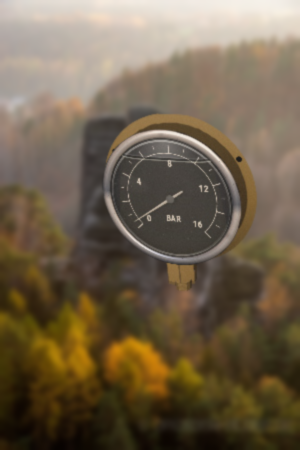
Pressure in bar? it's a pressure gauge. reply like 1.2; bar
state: 0.5; bar
